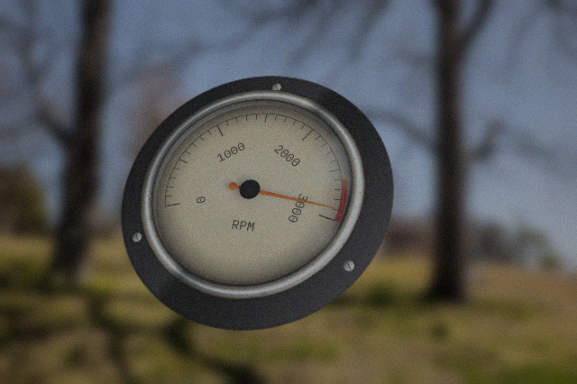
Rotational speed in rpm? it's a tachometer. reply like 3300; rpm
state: 2900; rpm
